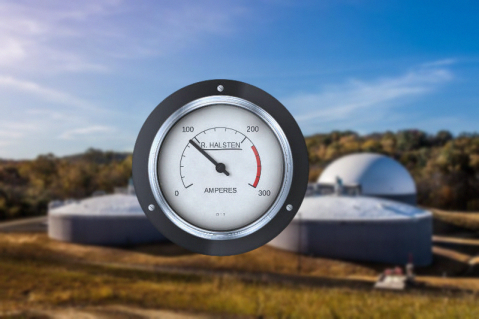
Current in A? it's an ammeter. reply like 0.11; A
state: 90; A
